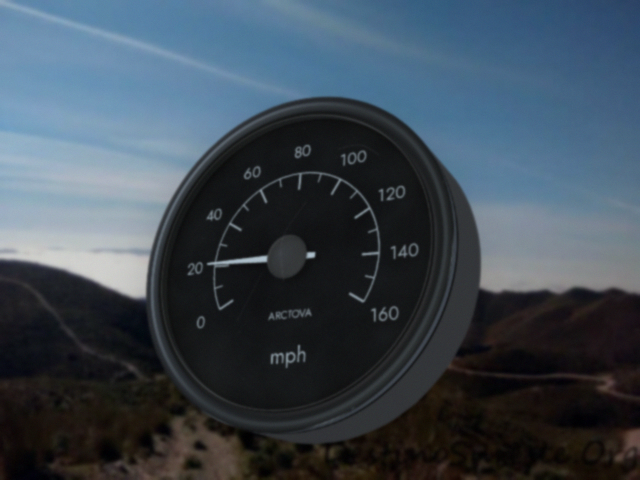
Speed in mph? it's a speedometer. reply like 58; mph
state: 20; mph
